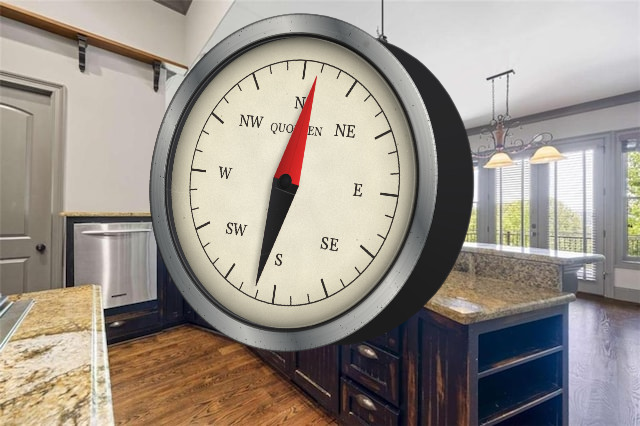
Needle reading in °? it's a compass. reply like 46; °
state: 10; °
